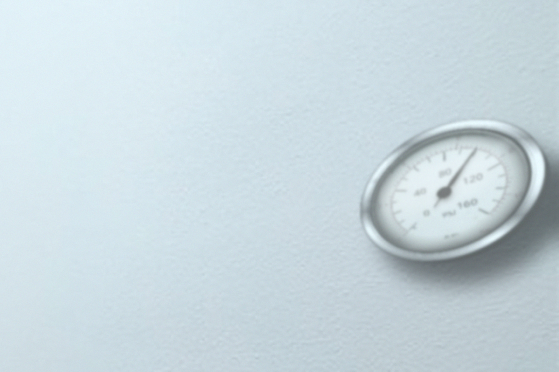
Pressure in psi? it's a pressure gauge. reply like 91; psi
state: 100; psi
